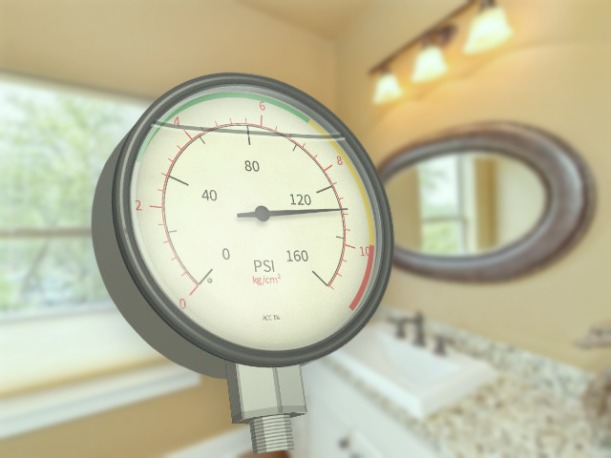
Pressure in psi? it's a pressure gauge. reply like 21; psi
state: 130; psi
